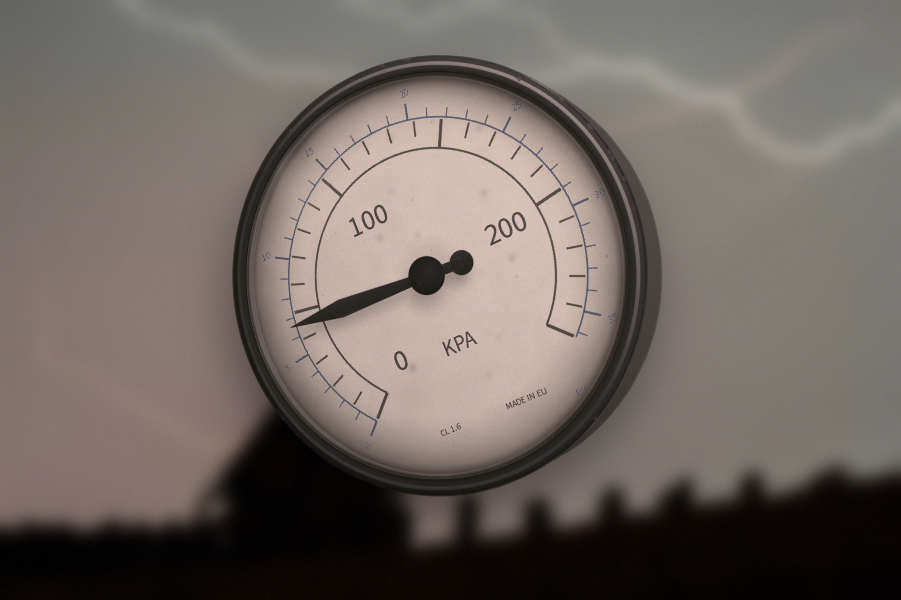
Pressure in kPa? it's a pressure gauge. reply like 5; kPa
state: 45; kPa
